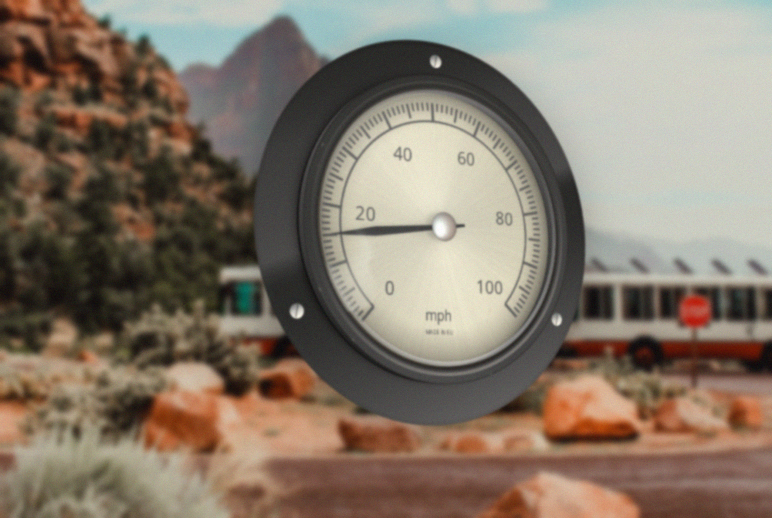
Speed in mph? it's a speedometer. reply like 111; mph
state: 15; mph
